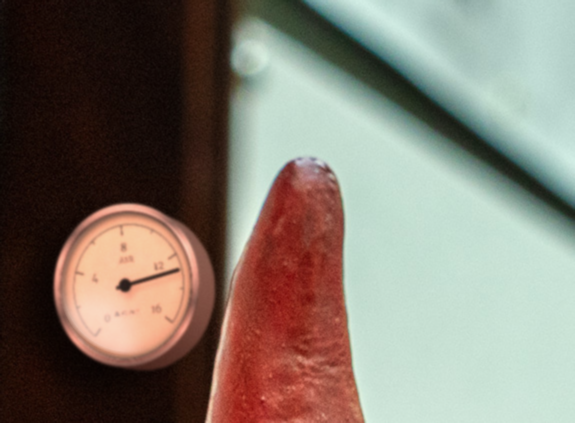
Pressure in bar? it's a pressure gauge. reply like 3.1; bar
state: 13; bar
